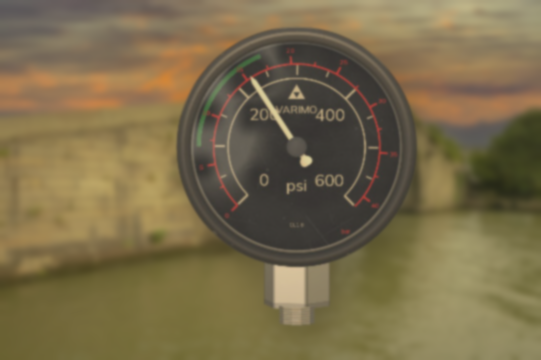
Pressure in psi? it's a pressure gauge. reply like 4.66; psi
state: 225; psi
